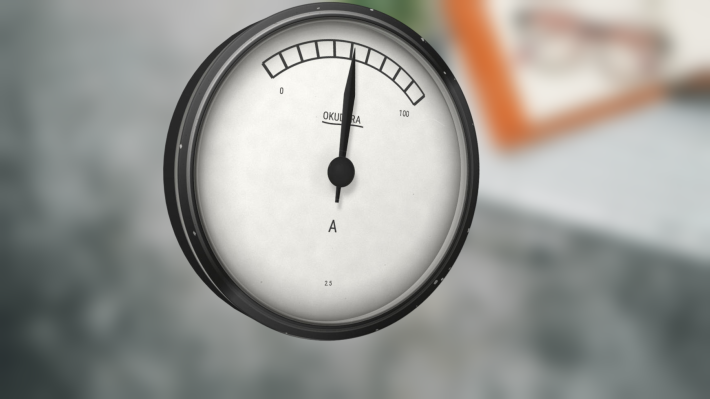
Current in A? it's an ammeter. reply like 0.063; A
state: 50; A
